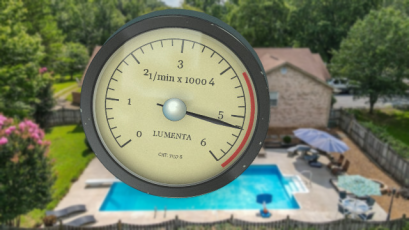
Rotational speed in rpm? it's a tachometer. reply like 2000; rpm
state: 5200; rpm
